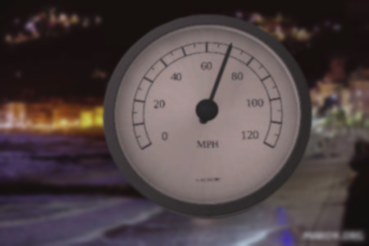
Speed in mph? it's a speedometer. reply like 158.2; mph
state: 70; mph
